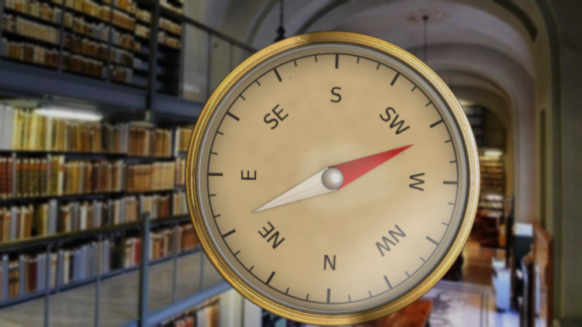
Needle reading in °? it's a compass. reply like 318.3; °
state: 245; °
